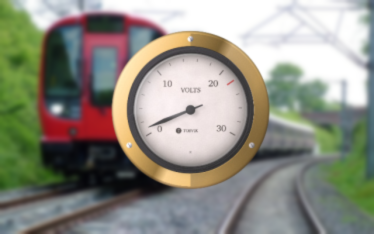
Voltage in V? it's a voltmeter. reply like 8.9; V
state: 1; V
